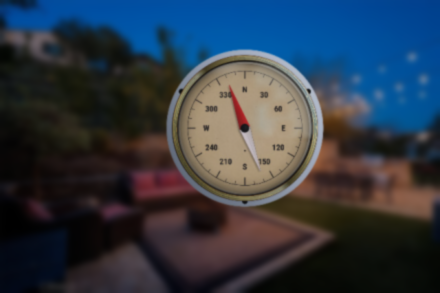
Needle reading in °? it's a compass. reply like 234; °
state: 340; °
